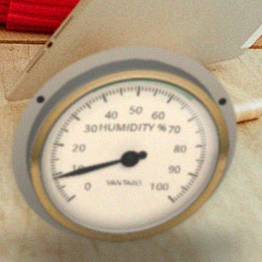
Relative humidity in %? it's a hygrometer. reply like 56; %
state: 10; %
